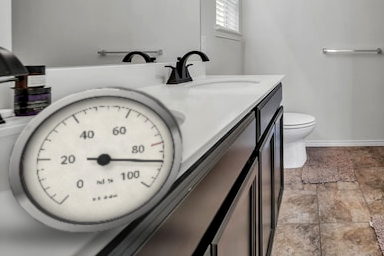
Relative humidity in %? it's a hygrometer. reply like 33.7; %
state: 88; %
